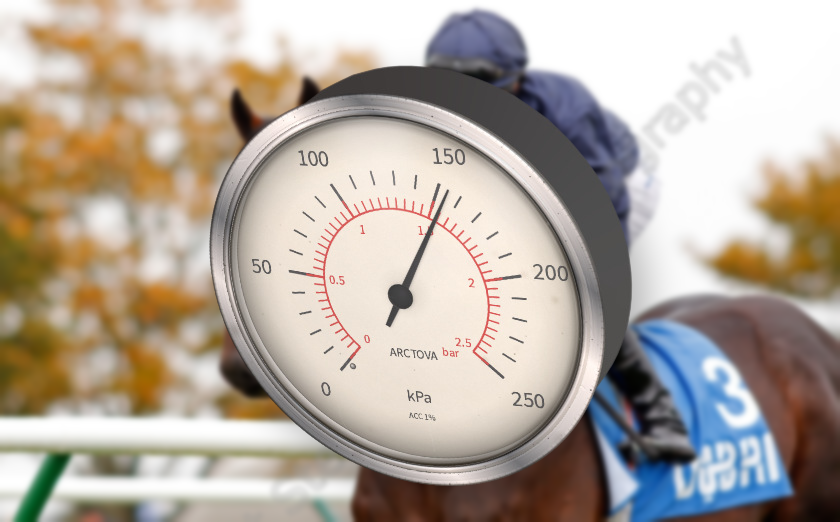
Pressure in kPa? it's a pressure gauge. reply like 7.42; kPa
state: 155; kPa
